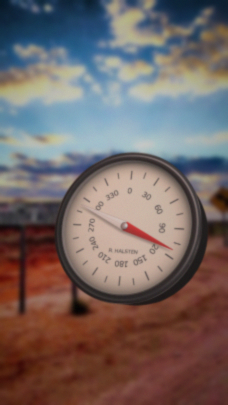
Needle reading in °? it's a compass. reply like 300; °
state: 112.5; °
